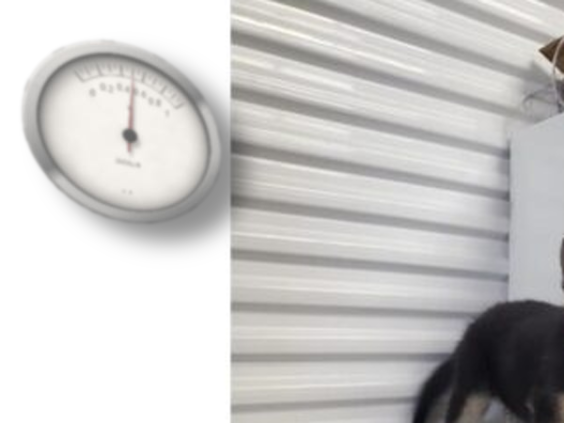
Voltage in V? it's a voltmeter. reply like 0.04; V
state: 0.5; V
